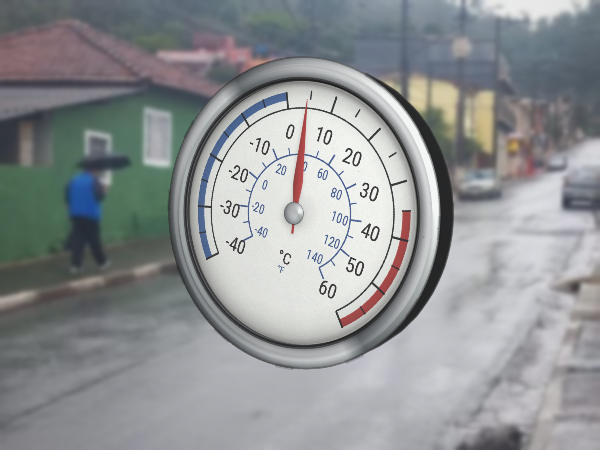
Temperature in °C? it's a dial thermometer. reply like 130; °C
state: 5; °C
